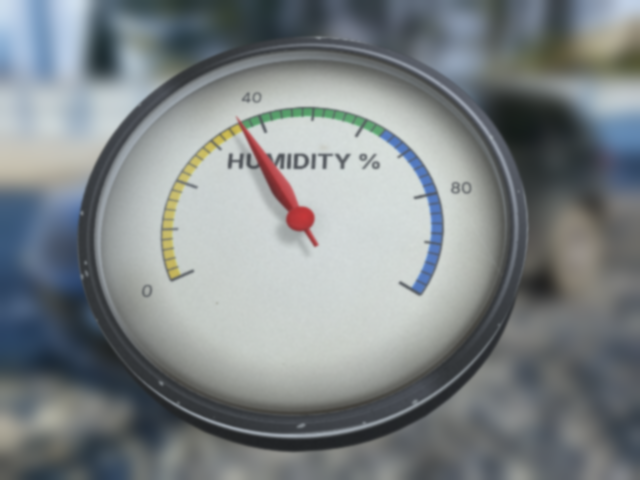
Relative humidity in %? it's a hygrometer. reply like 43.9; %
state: 36; %
